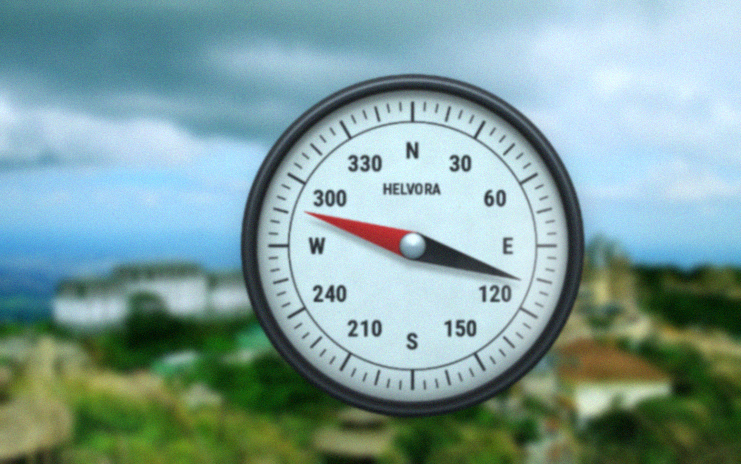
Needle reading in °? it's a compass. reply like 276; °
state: 287.5; °
